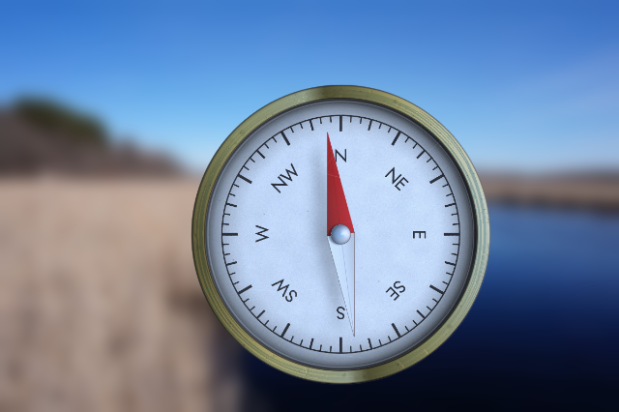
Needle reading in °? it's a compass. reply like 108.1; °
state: 352.5; °
